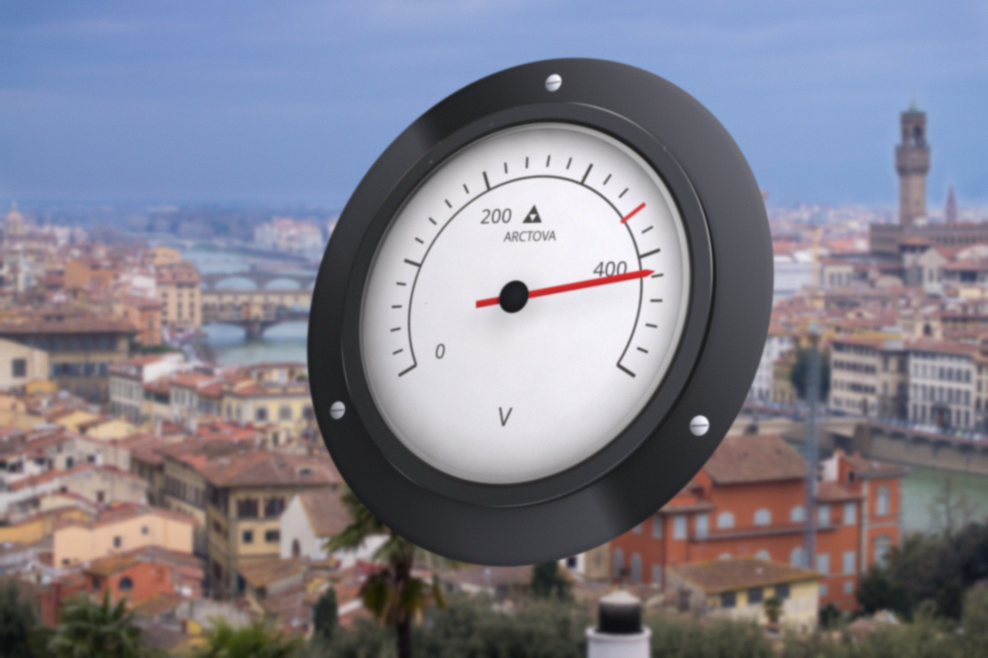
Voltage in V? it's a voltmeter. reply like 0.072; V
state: 420; V
